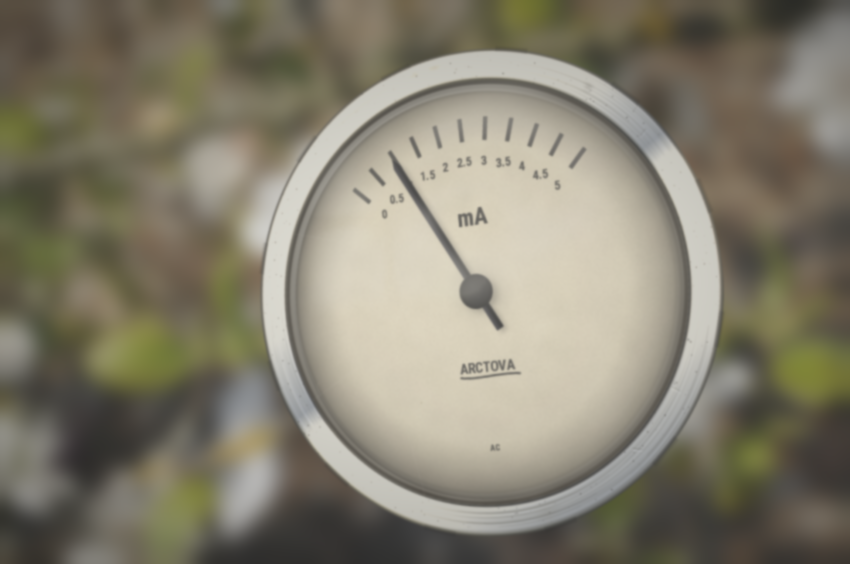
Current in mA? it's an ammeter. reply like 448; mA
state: 1; mA
